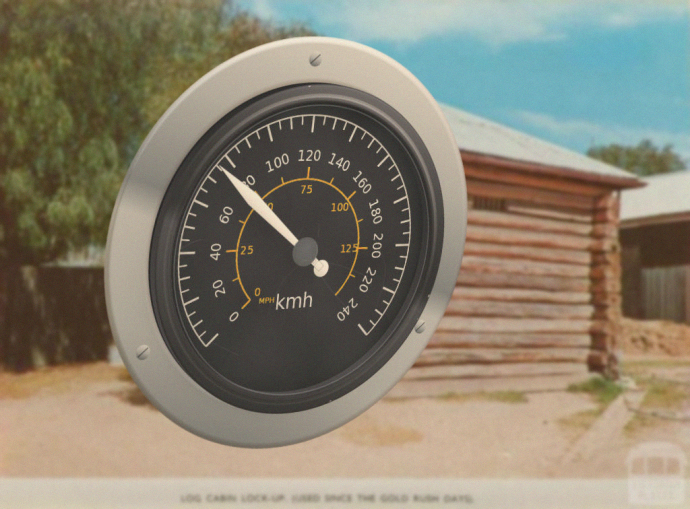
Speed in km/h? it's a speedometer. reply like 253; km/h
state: 75; km/h
